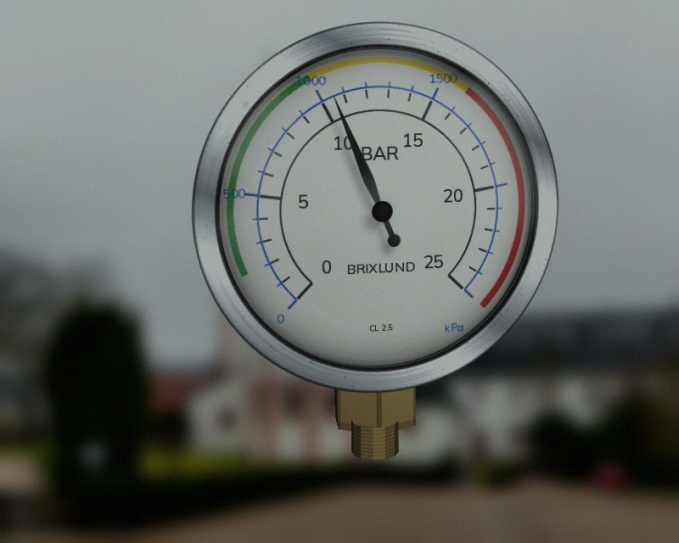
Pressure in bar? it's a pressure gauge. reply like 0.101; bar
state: 10.5; bar
